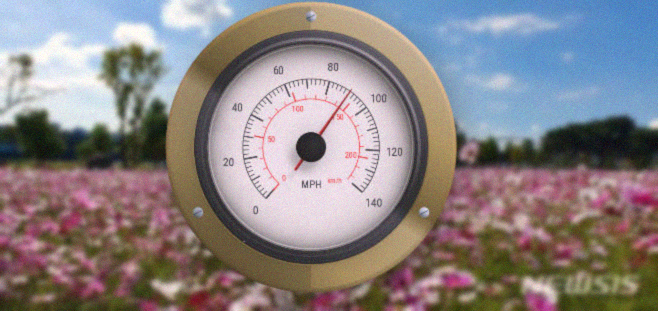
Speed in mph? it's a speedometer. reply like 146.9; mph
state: 90; mph
